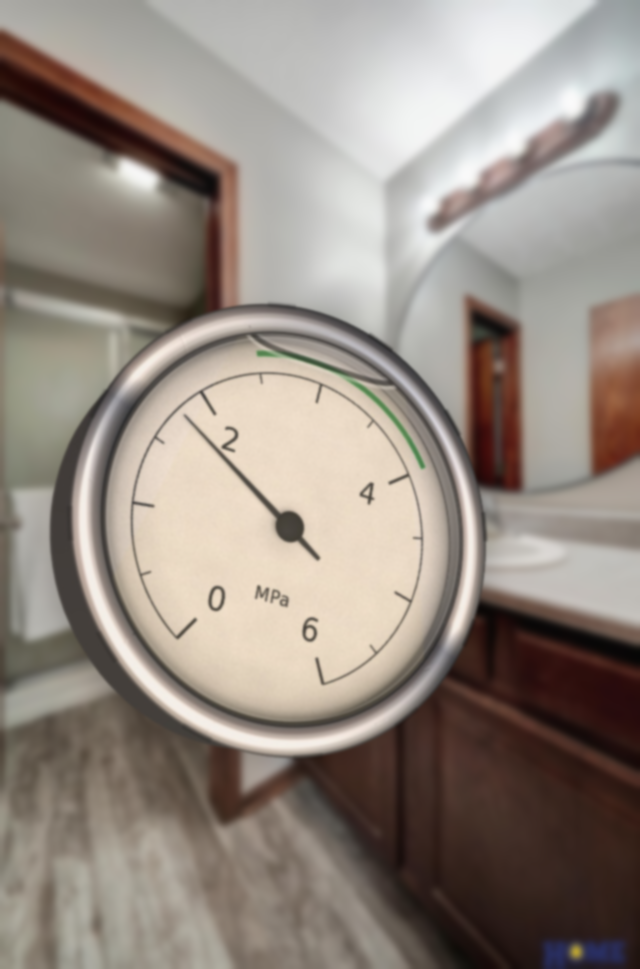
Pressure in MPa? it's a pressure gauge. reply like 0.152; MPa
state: 1.75; MPa
